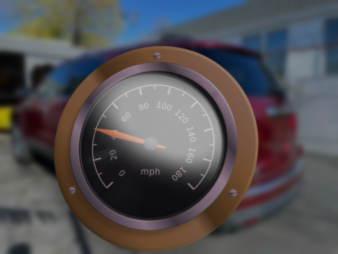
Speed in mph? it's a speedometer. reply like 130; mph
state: 40; mph
